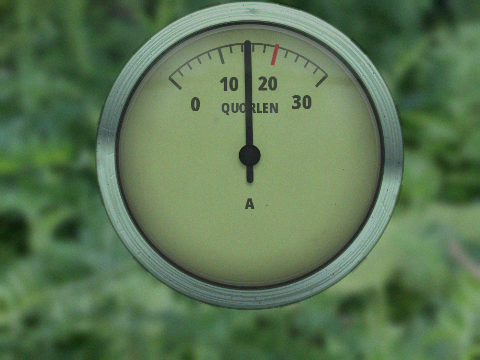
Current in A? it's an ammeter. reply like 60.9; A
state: 15; A
